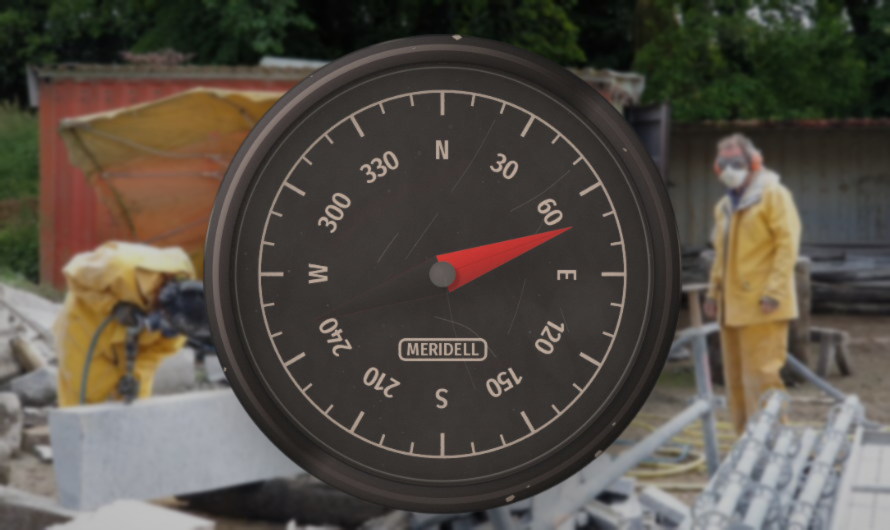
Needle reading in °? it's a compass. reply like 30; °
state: 70; °
